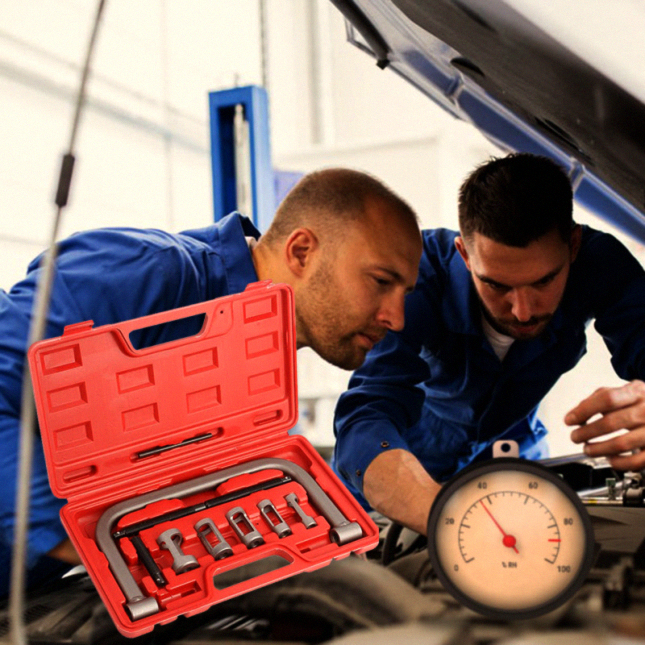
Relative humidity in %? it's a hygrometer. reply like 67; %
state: 36; %
